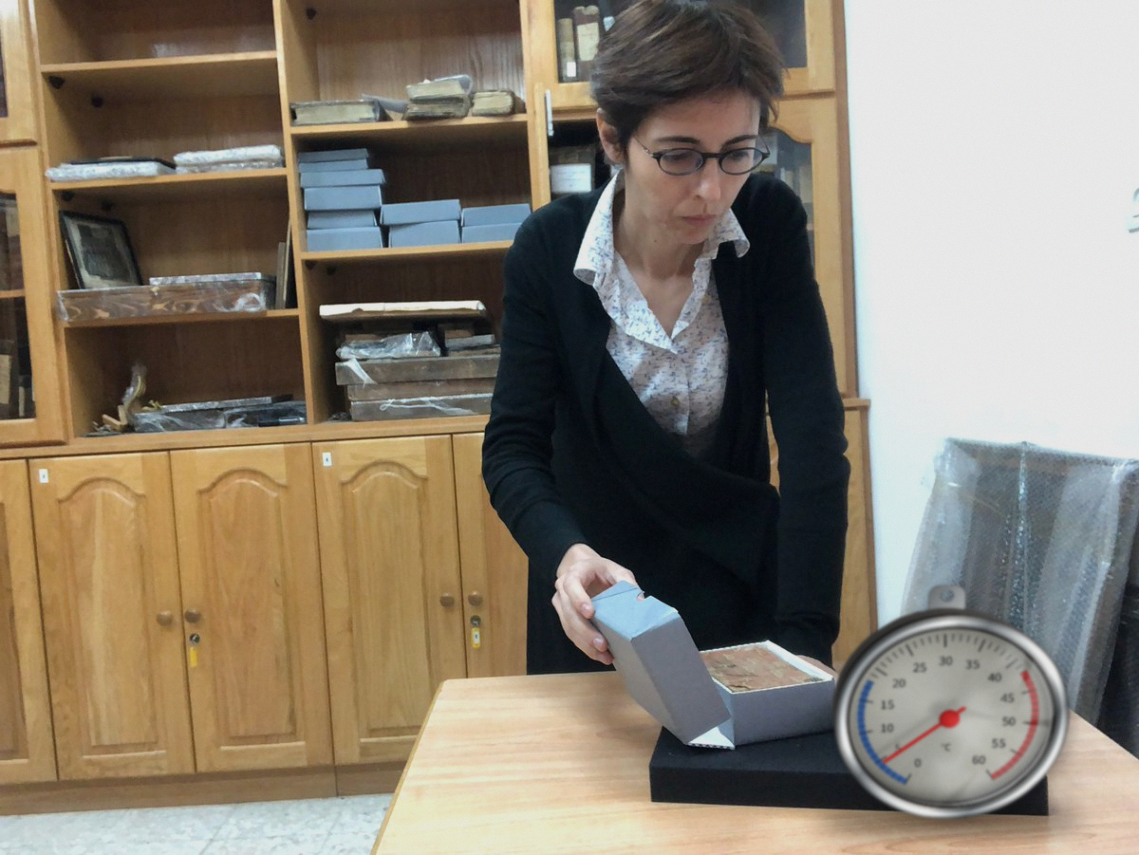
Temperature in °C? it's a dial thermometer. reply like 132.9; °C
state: 5; °C
